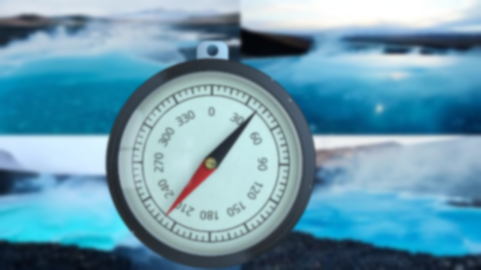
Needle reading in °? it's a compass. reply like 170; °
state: 220; °
